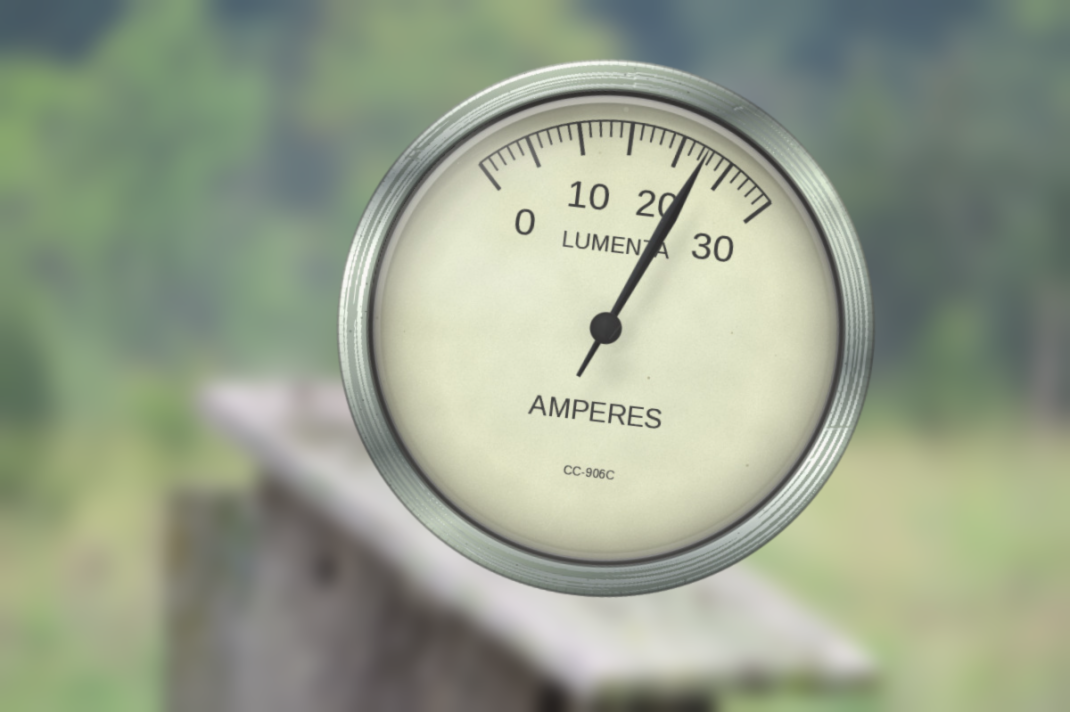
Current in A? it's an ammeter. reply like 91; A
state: 22.5; A
